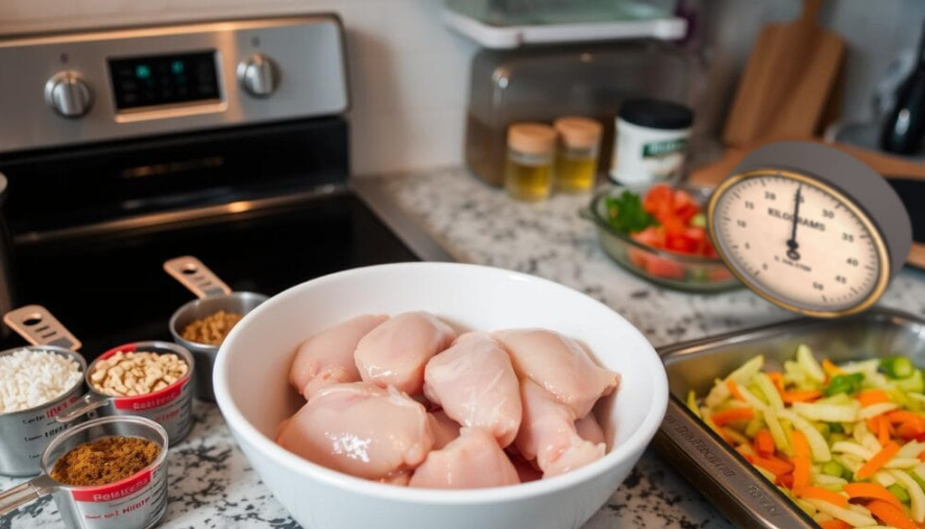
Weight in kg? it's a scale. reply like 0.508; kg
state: 25; kg
